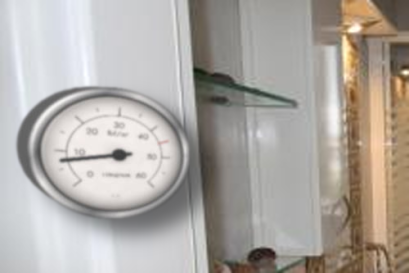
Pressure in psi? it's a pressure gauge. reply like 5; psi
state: 7.5; psi
